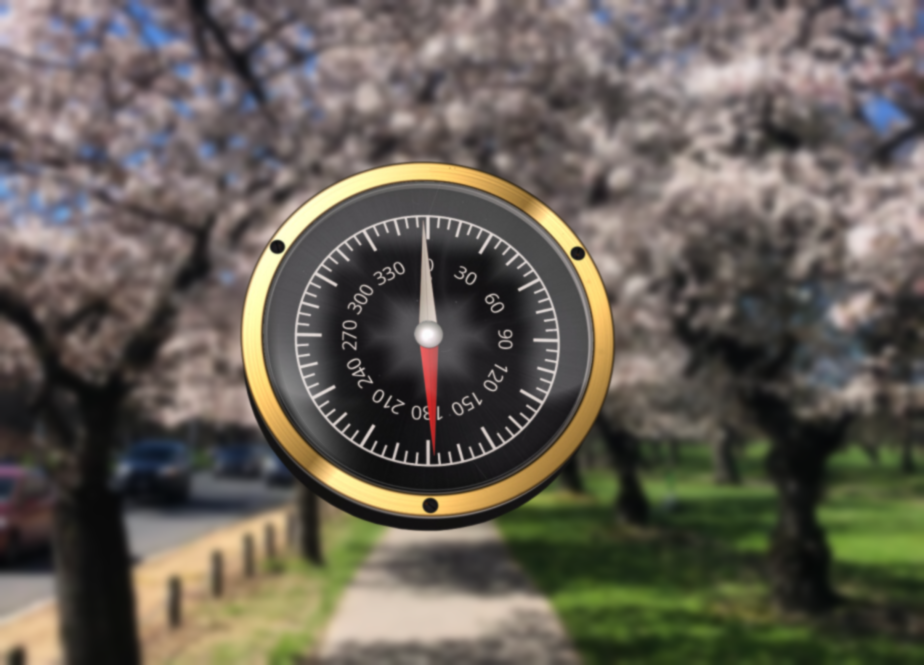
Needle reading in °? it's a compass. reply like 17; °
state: 177.5; °
